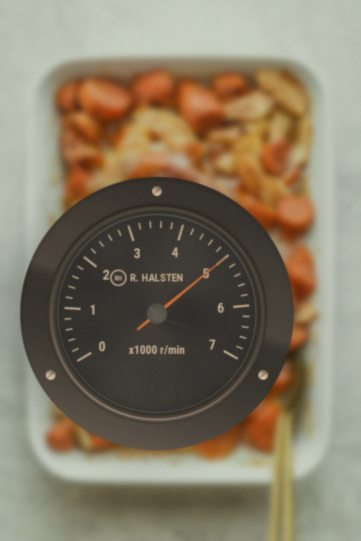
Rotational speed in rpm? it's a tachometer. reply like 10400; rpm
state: 5000; rpm
